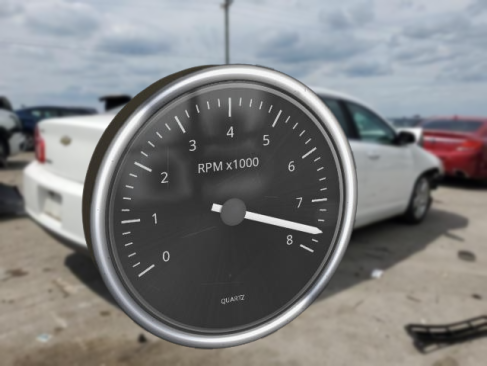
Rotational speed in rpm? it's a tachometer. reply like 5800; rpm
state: 7600; rpm
